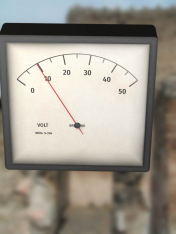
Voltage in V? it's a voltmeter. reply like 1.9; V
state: 10; V
